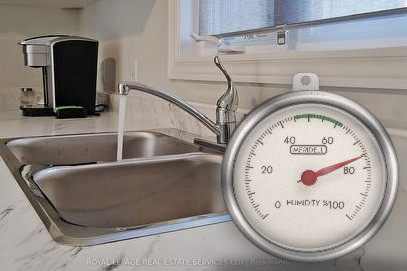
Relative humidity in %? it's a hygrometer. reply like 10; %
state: 75; %
